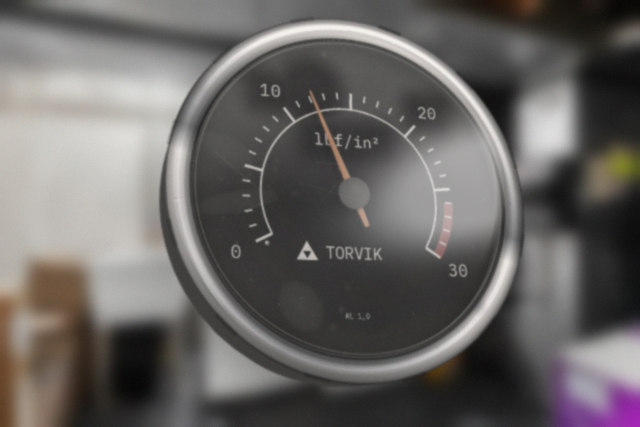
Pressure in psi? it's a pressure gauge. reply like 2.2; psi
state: 12; psi
